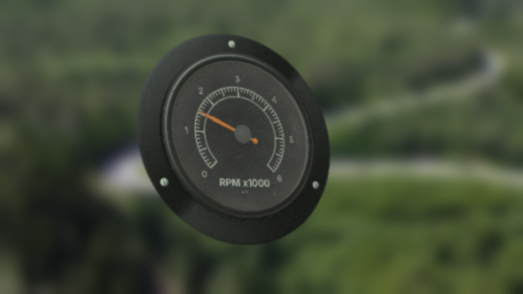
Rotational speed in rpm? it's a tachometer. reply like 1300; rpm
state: 1500; rpm
